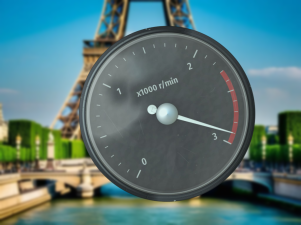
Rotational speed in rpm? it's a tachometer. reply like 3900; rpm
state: 2900; rpm
